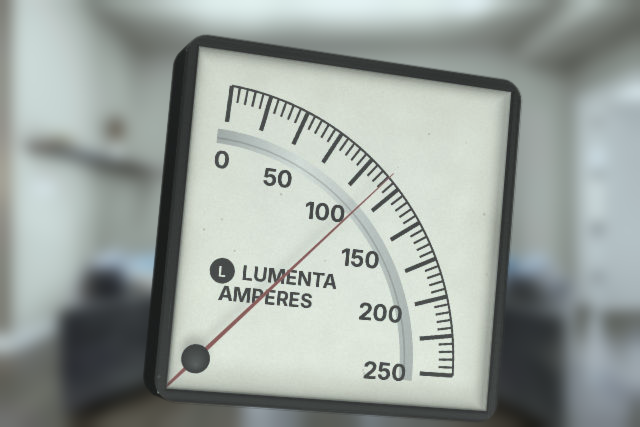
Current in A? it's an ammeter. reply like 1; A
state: 115; A
